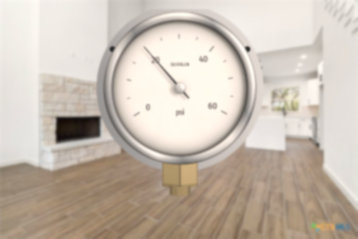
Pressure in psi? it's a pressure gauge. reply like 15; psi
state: 20; psi
